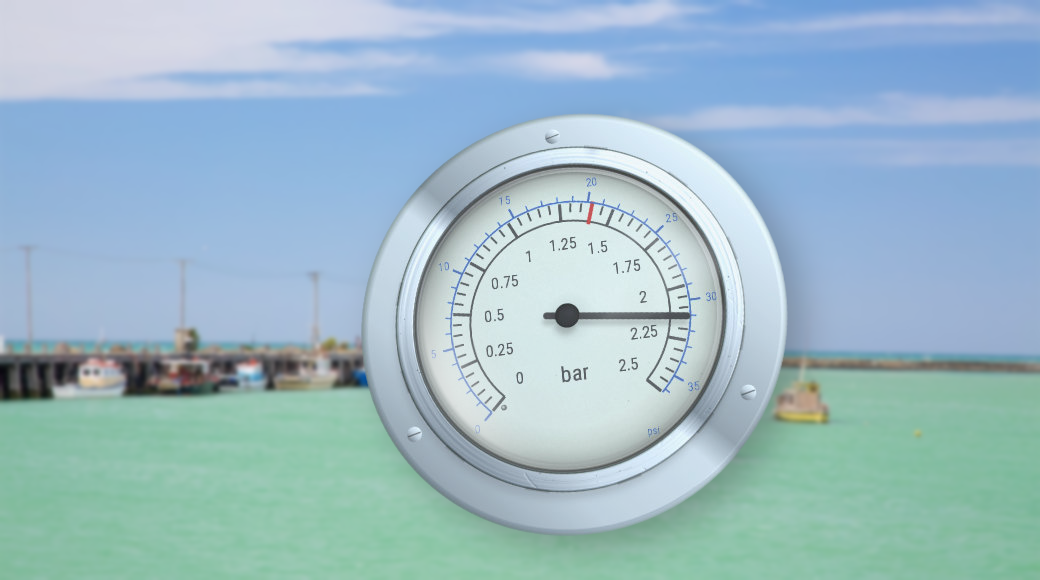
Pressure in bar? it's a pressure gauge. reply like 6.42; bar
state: 2.15; bar
